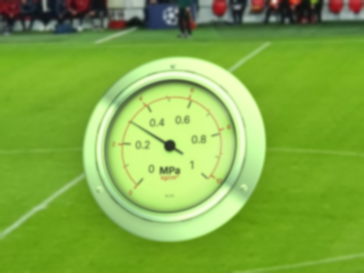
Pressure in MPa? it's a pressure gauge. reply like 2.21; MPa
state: 0.3; MPa
